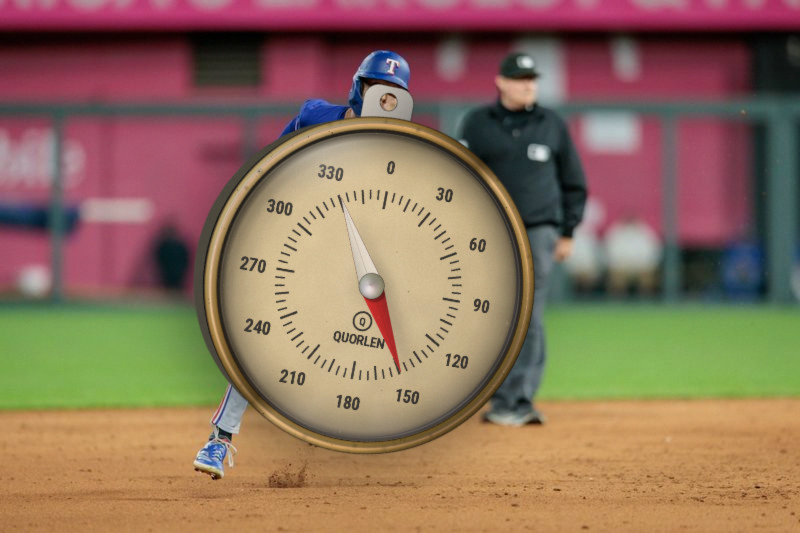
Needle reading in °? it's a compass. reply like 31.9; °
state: 150; °
